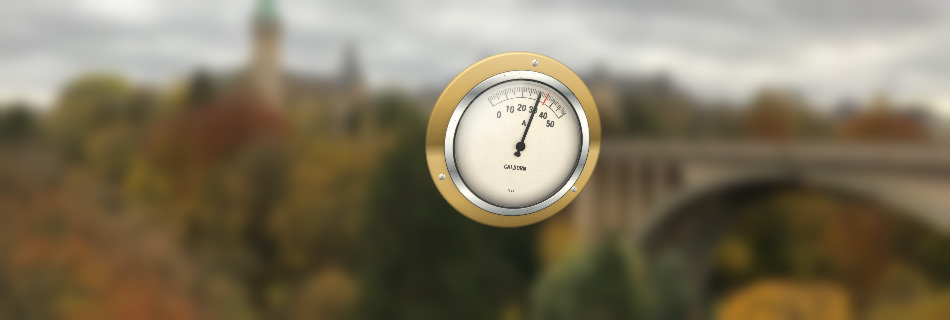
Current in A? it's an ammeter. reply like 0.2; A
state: 30; A
